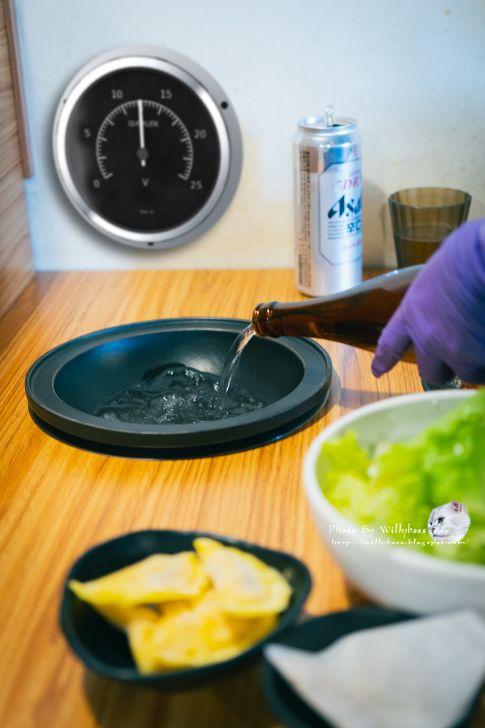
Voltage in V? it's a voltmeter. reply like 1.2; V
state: 12.5; V
